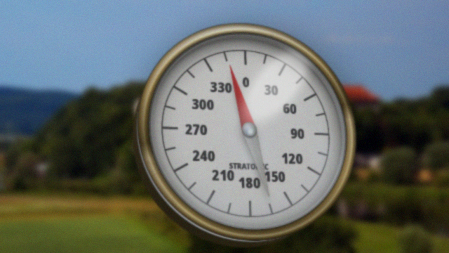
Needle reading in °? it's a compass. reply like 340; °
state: 345; °
